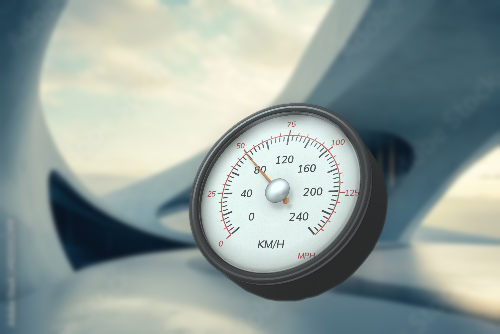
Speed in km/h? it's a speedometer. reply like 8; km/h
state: 80; km/h
